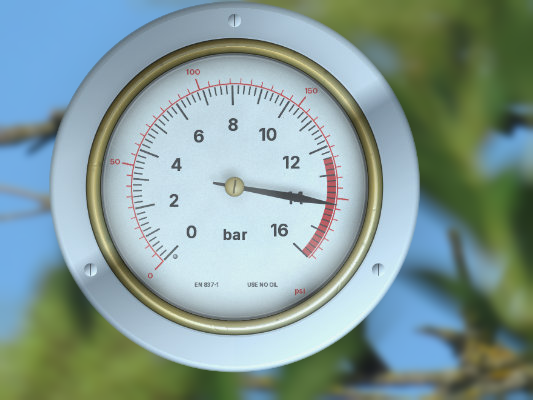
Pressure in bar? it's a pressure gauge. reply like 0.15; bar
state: 14; bar
